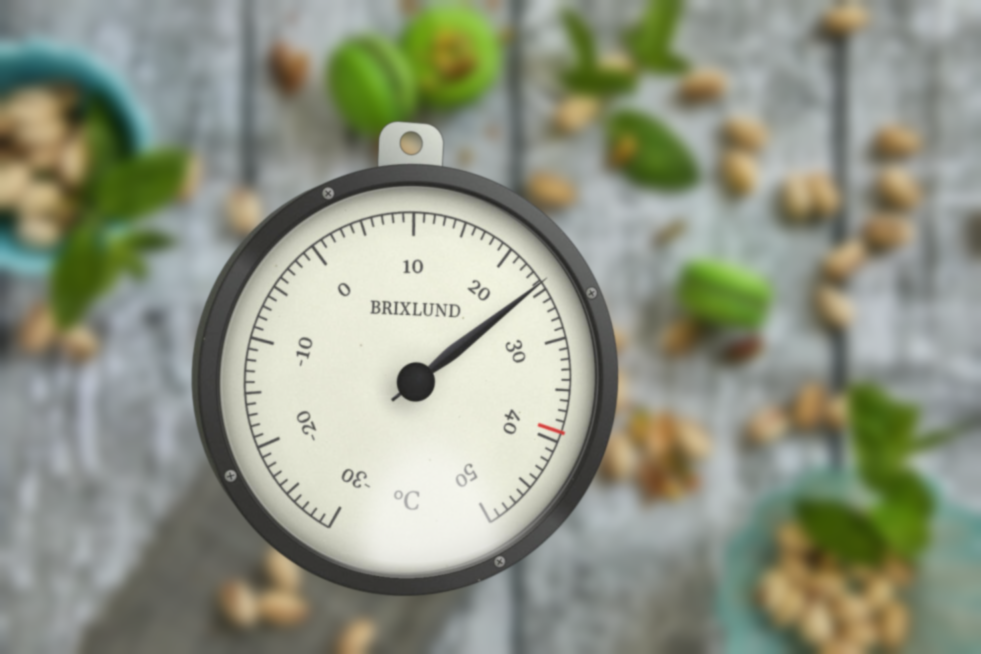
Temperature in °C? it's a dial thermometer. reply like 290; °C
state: 24; °C
